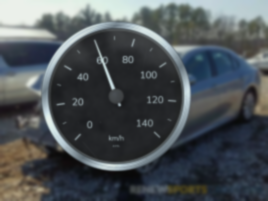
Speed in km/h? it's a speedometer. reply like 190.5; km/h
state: 60; km/h
